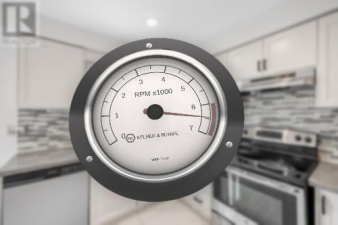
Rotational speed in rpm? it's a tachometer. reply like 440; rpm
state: 6500; rpm
